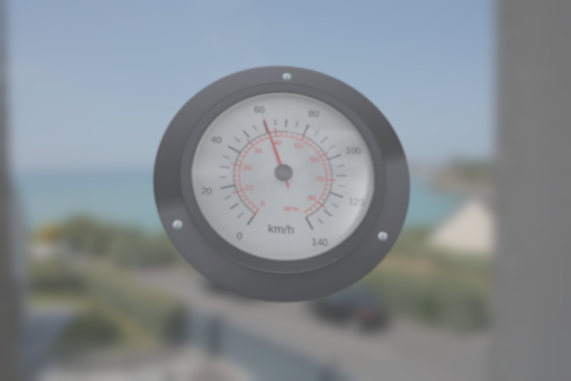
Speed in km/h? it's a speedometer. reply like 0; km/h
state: 60; km/h
